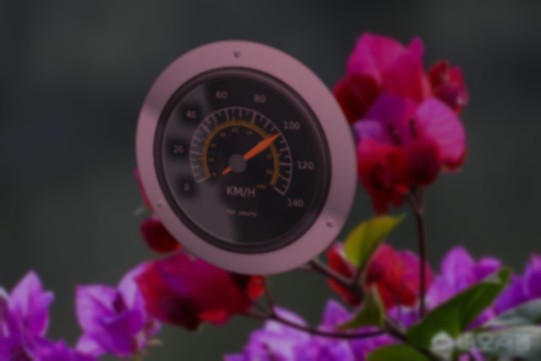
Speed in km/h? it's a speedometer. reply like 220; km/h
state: 100; km/h
